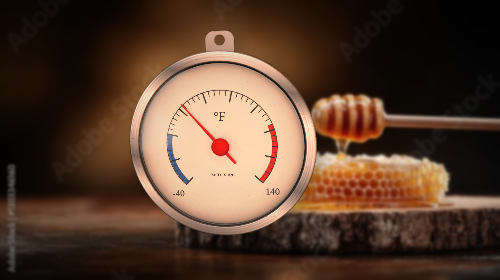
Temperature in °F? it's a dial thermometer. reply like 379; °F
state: 24; °F
